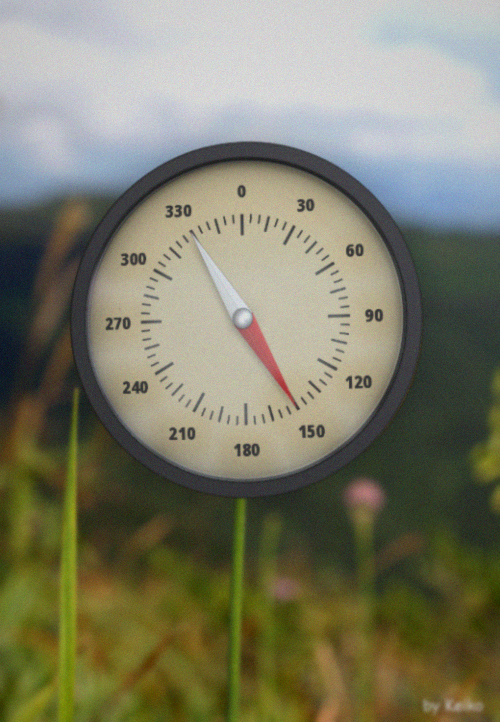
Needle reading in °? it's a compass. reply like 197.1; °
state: 150; °
